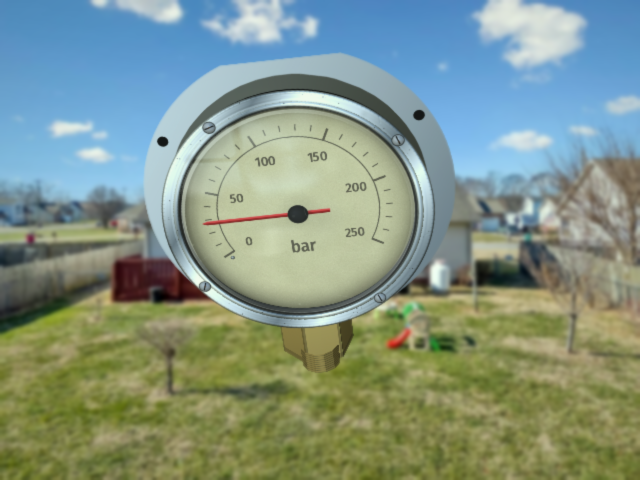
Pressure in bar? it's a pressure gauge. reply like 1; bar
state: 30; bar
